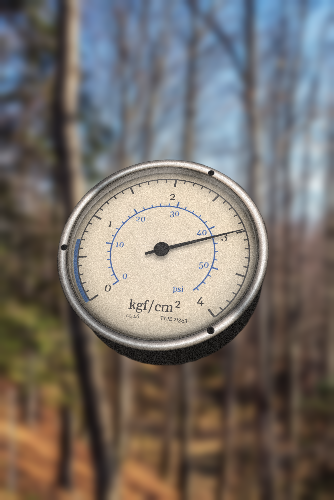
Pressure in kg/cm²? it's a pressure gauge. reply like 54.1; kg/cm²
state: 3; kg/cm²
